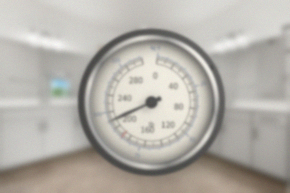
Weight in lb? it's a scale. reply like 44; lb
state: 210; lb
